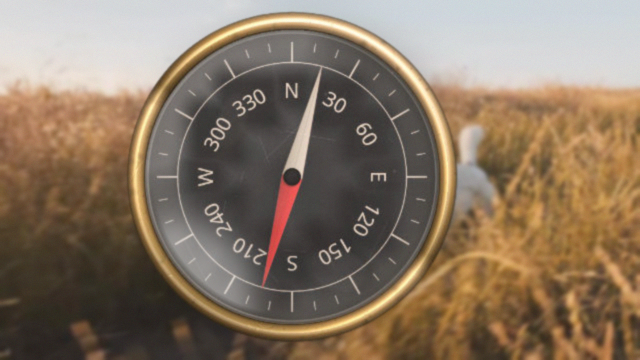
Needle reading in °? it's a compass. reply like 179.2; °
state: 195; °
